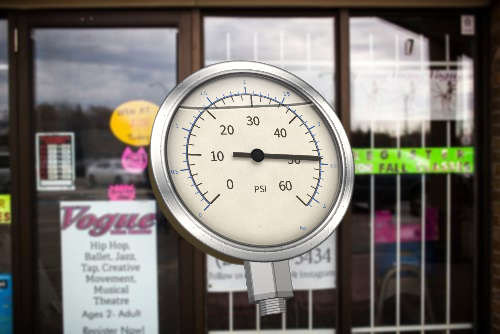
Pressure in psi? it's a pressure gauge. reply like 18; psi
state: 50; psi
